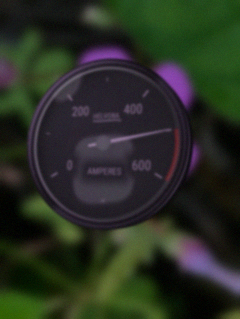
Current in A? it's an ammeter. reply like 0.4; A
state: 500; A
